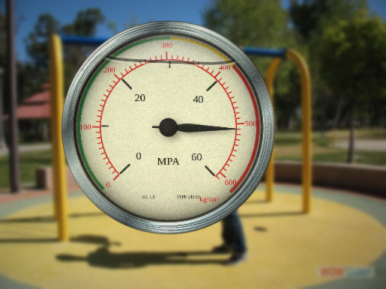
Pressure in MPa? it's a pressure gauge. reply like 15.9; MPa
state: 50; MPa
